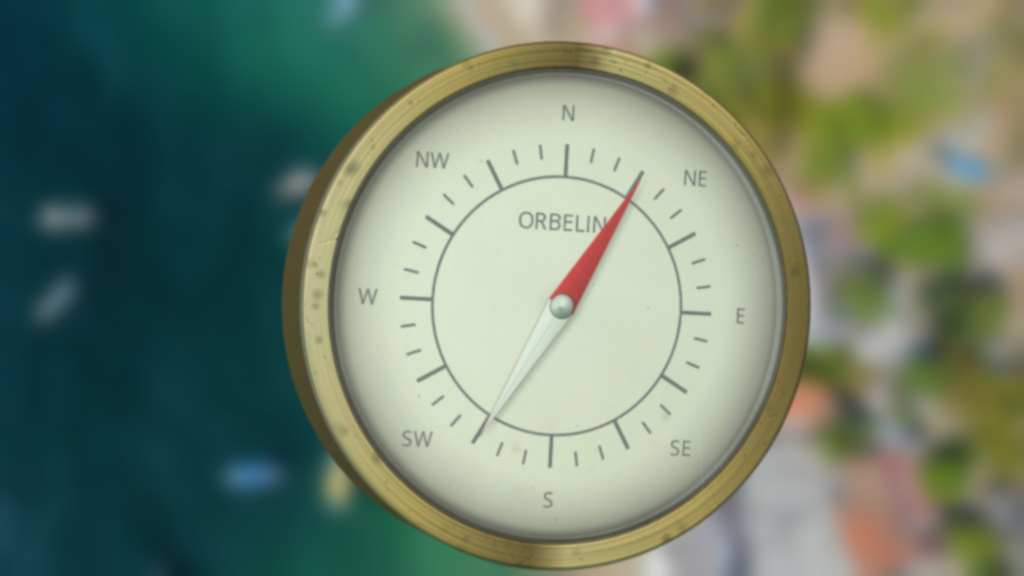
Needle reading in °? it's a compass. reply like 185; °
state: 30; °
